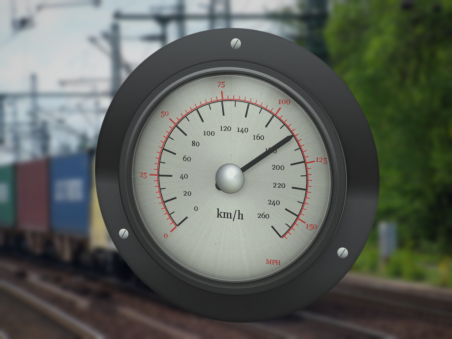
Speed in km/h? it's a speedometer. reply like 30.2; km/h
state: 180; km/h
